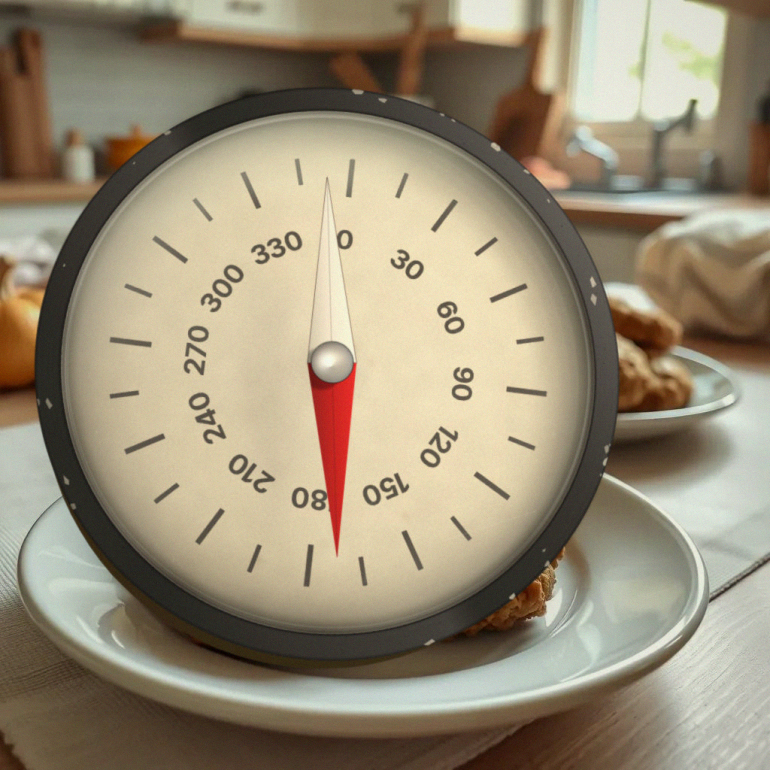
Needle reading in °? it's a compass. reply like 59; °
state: 172.5; °
